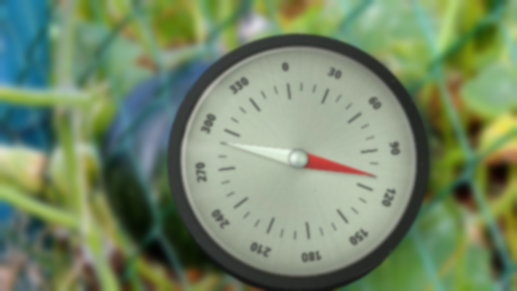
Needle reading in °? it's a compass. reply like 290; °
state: 110; °
